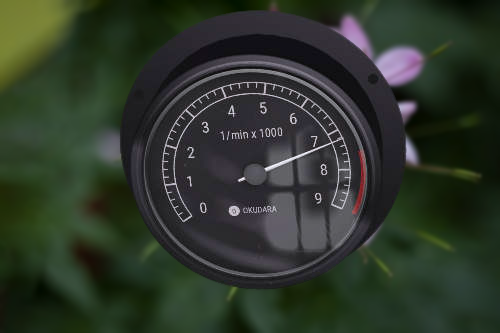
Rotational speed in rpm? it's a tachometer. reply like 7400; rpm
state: 7200; rpm
